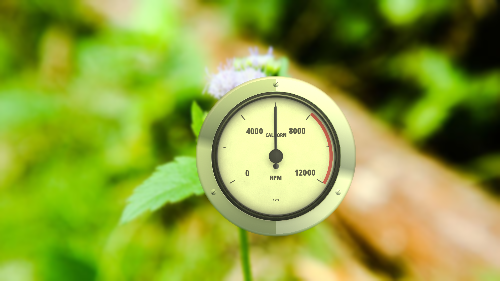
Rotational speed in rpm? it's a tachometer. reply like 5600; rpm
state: 6000; rpm
